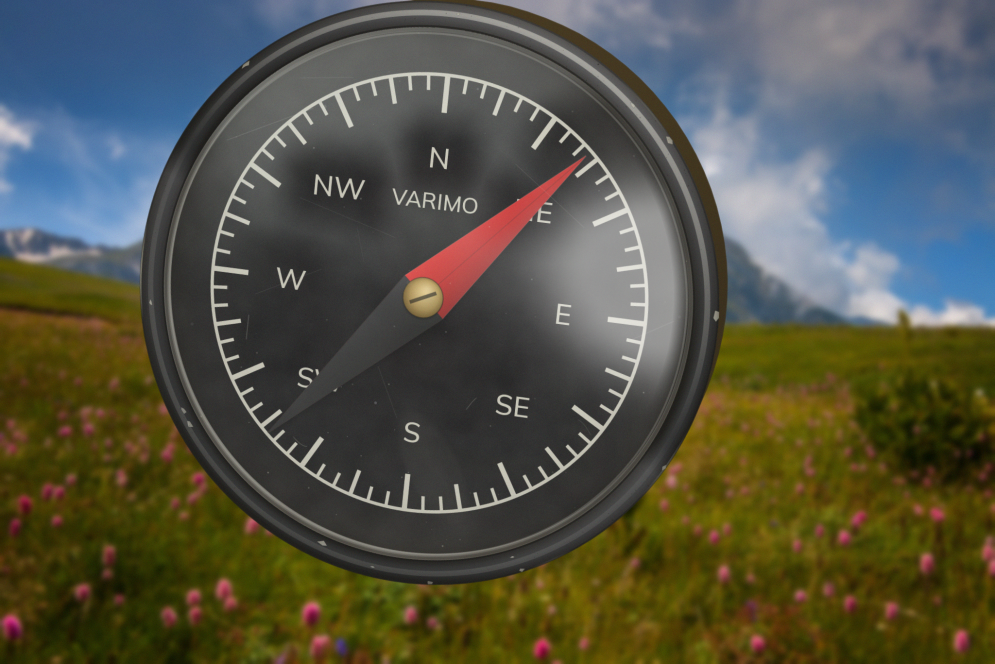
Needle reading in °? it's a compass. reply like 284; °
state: 42.5; °
